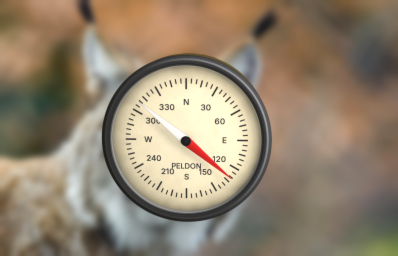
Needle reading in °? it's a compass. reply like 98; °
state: 130; °
